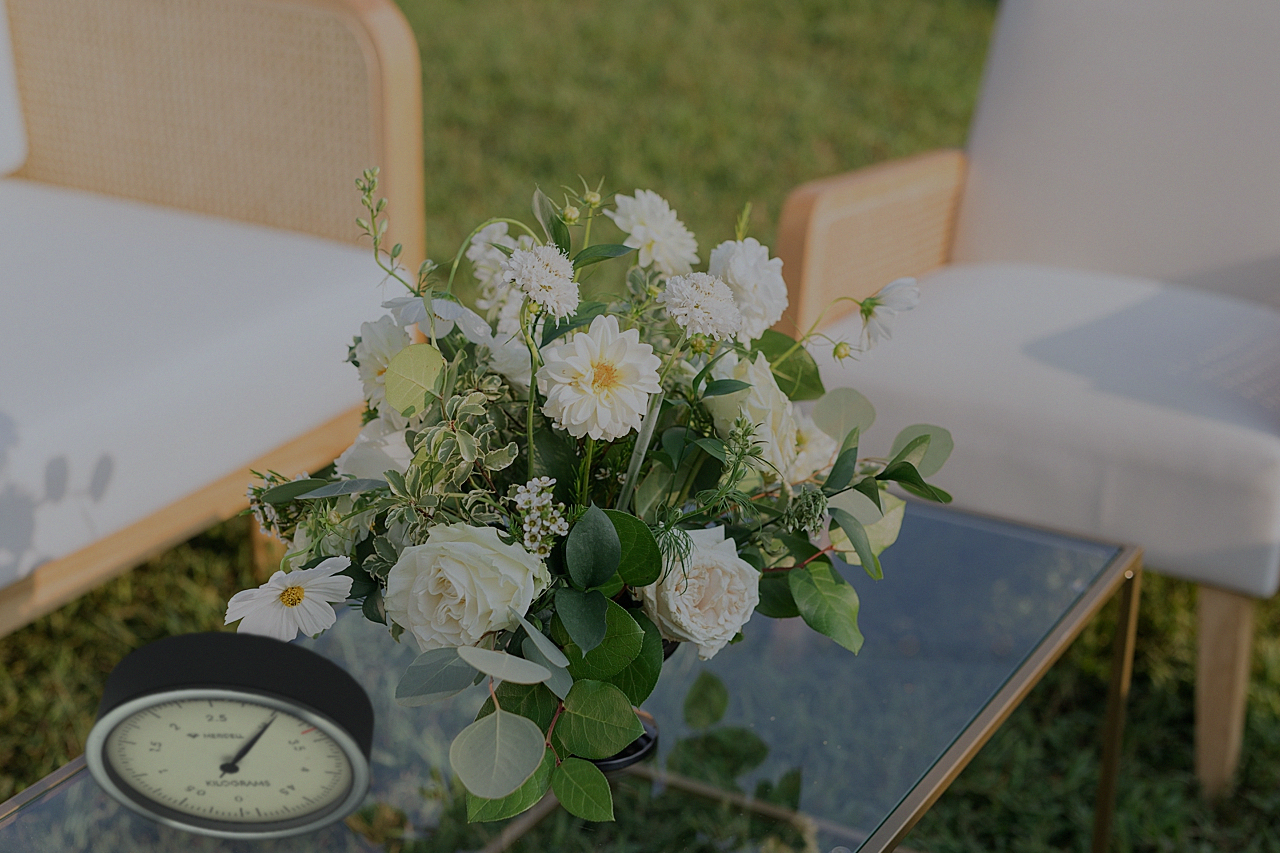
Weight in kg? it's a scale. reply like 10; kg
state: 3; kg
